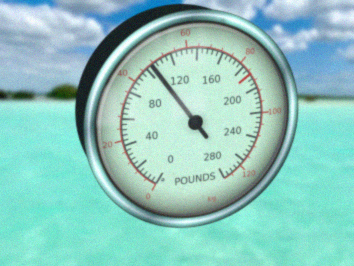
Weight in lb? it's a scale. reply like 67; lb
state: 104; lb
